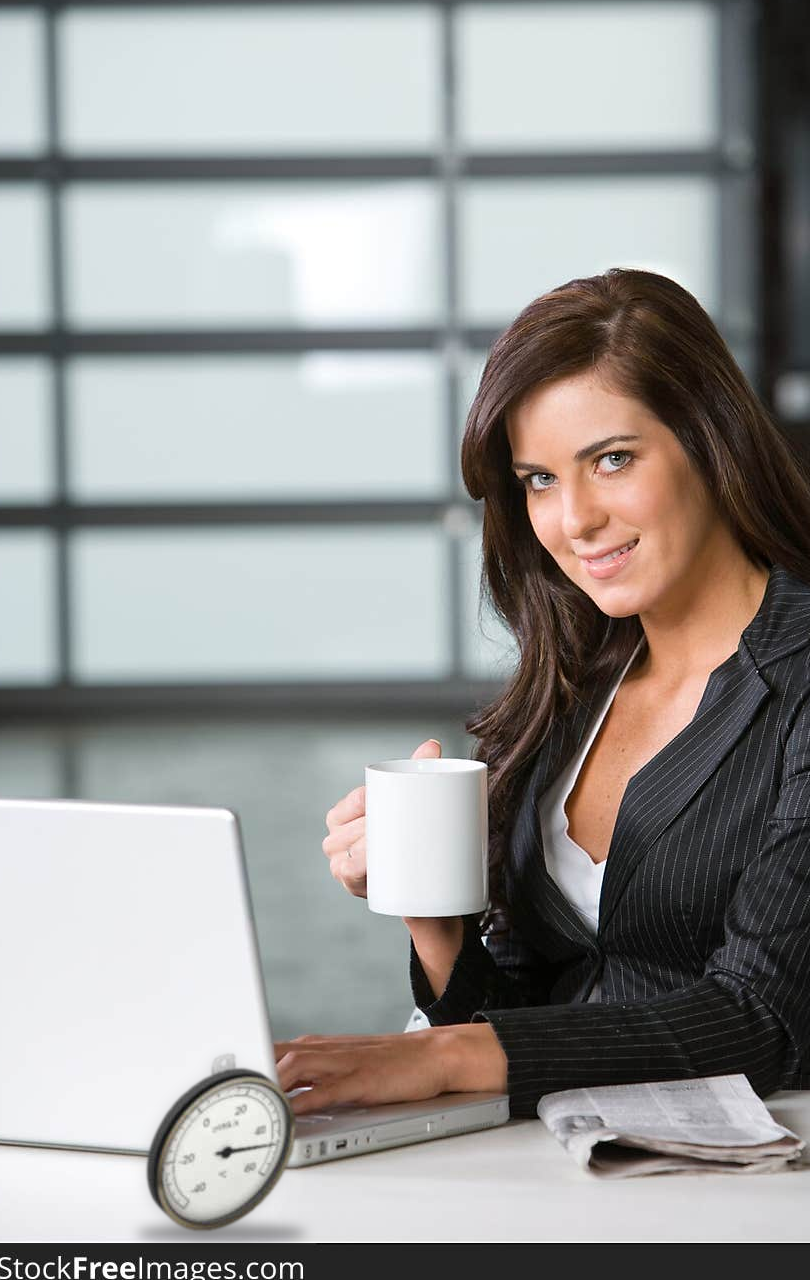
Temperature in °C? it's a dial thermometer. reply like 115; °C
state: 48; °C
